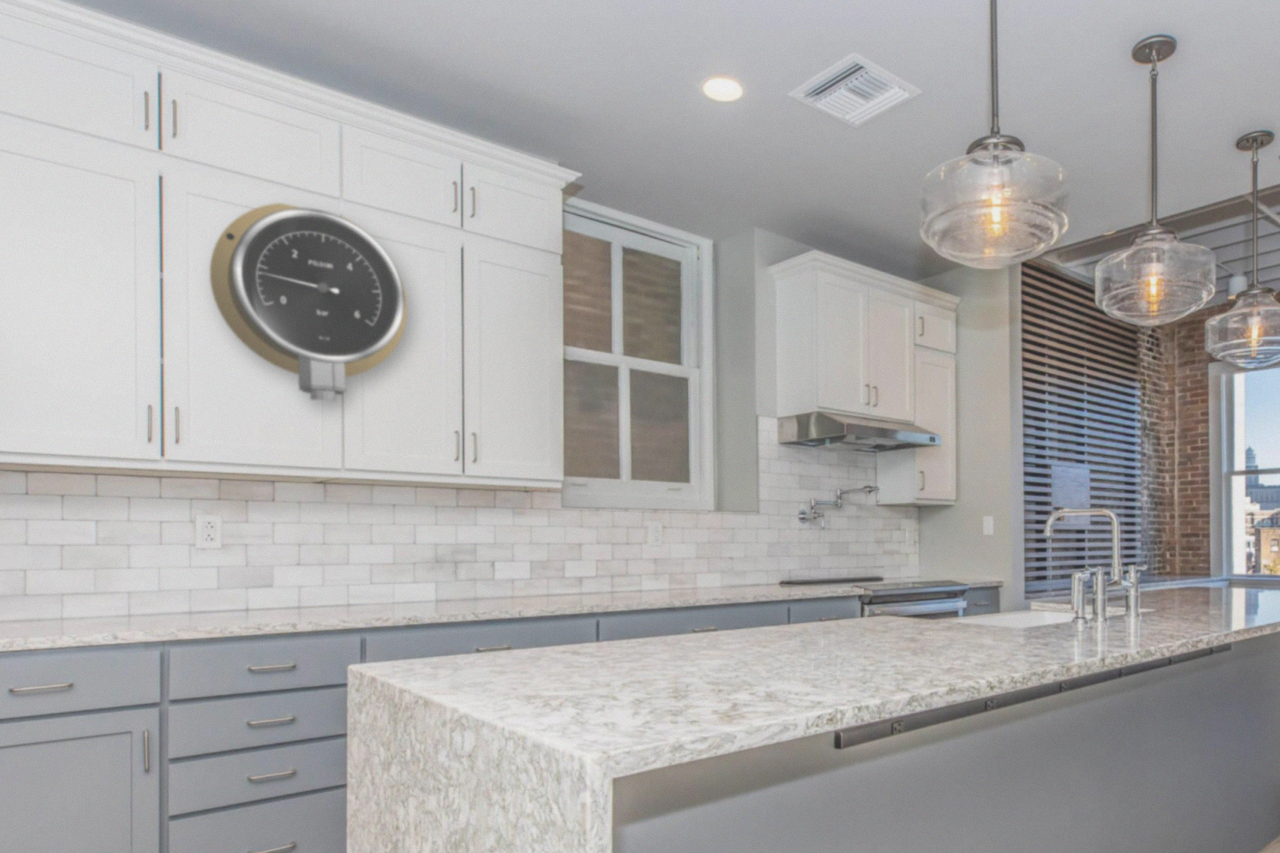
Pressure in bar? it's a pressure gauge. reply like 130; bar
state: 0.8; bar
